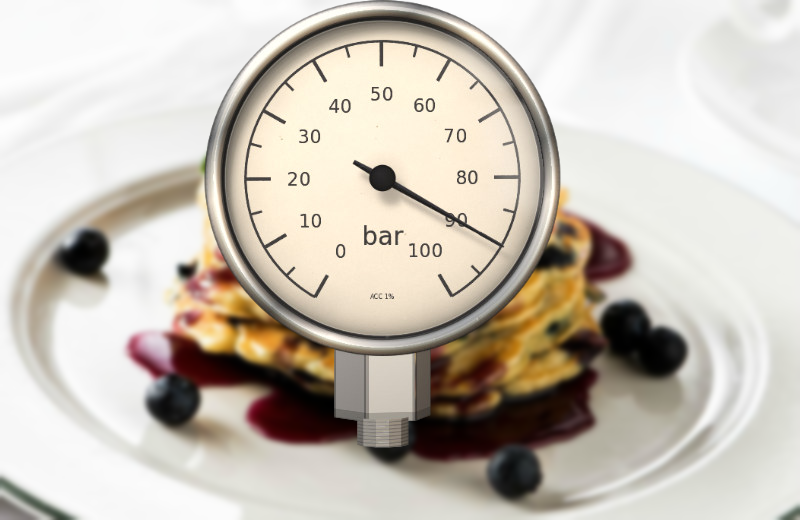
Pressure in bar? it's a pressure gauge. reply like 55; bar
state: 90; bar
